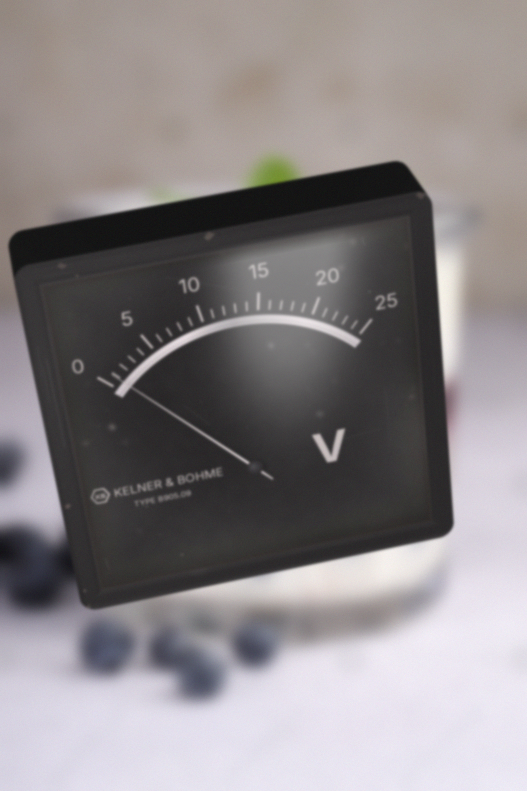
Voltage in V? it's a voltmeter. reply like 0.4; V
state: 1; V
